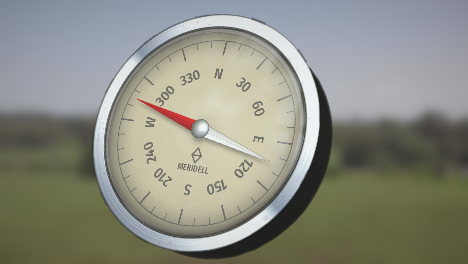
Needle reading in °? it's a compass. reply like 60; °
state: 285; °
